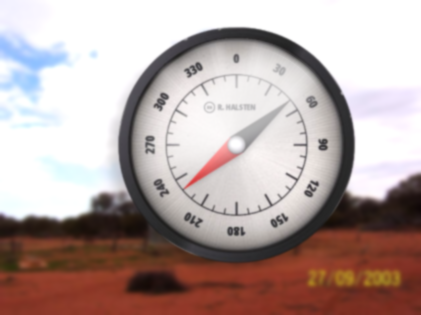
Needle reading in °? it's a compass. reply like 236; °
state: 230; °
